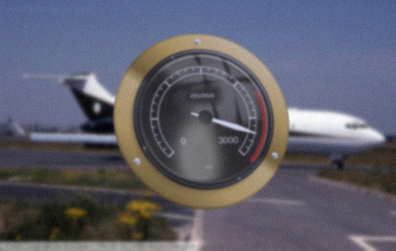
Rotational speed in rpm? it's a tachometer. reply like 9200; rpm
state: 2700; rpm
